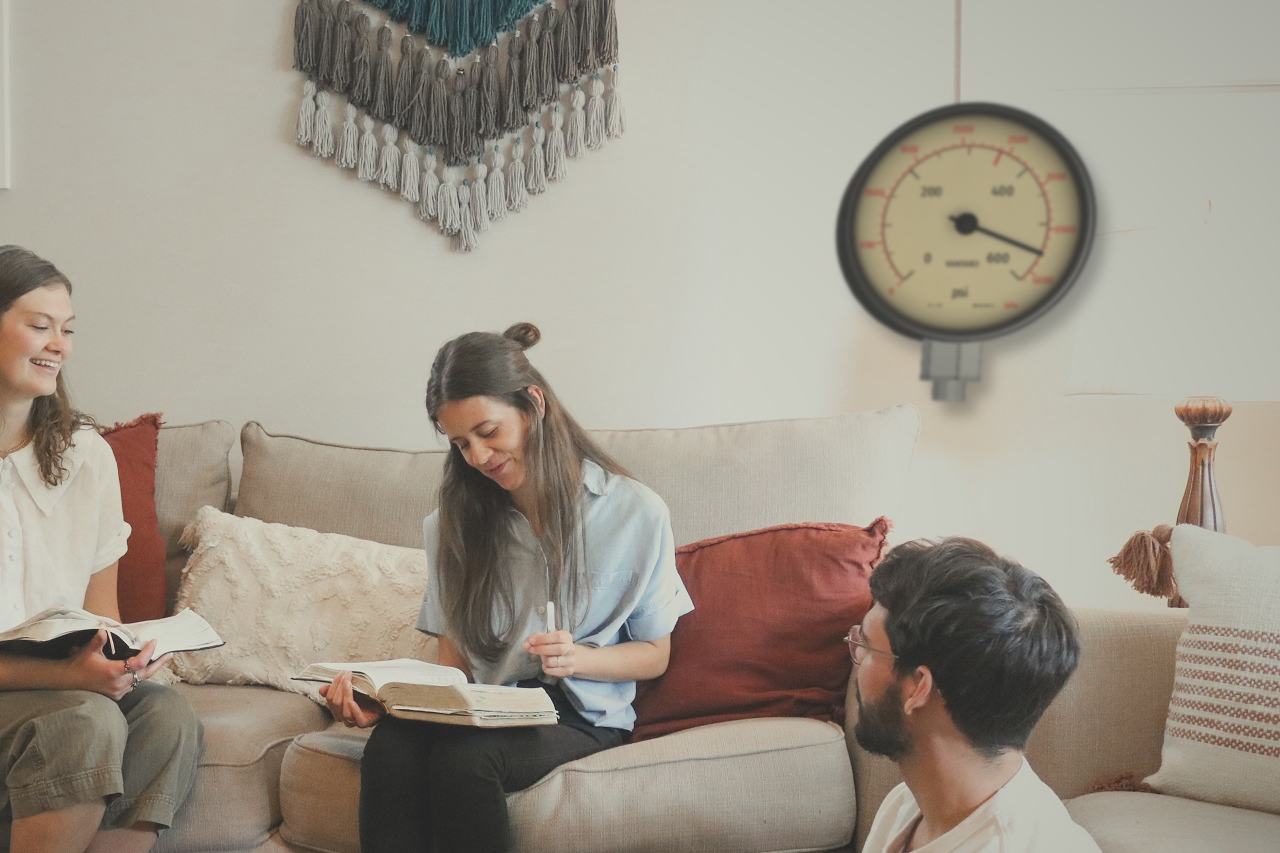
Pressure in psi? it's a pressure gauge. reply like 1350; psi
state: 550; psi
